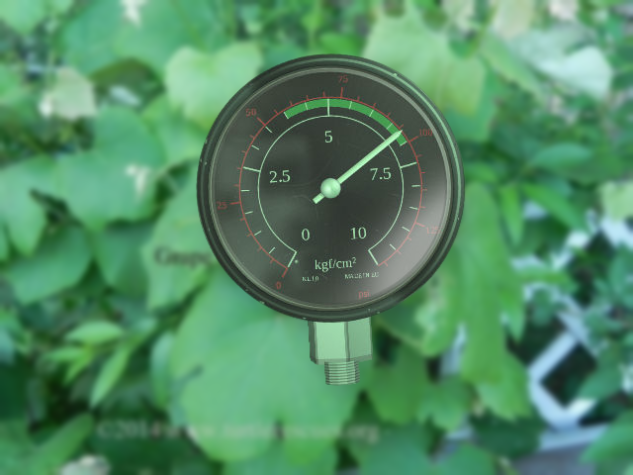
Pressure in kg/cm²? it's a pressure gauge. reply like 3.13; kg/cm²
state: 6.75; kg/cm²
